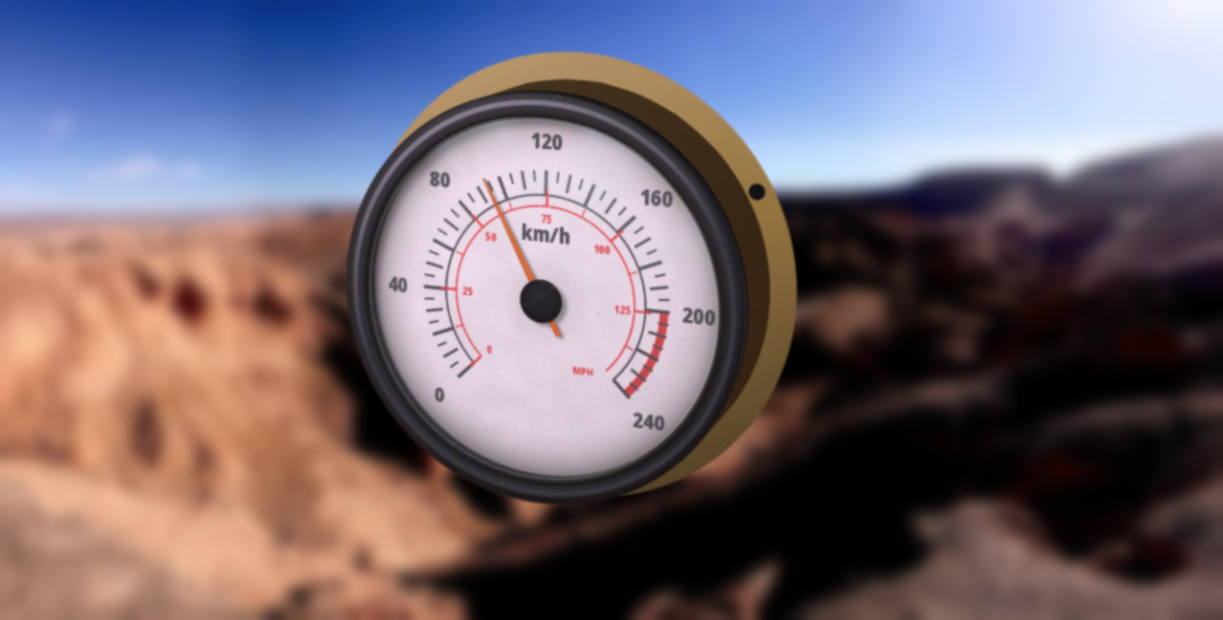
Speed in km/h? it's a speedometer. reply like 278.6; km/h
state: 95; km/h
